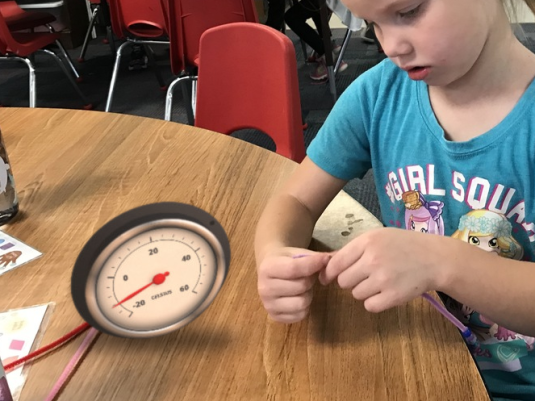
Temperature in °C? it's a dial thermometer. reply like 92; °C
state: -12; °C
